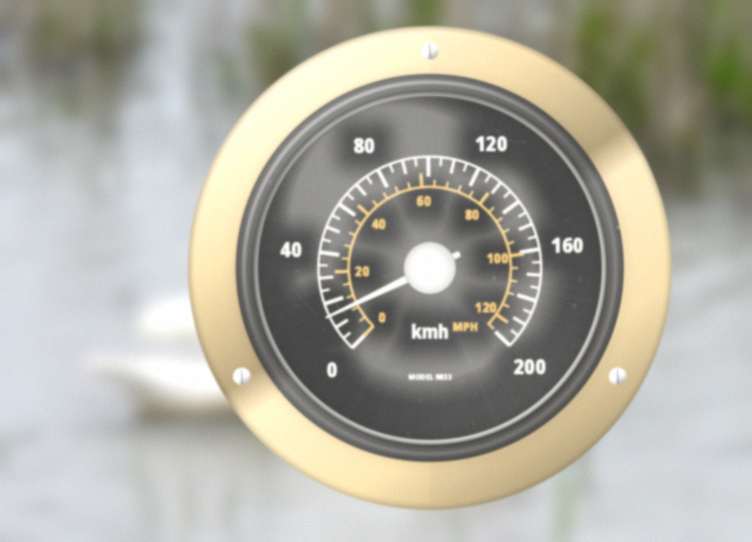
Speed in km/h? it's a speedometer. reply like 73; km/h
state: 15; km/h
